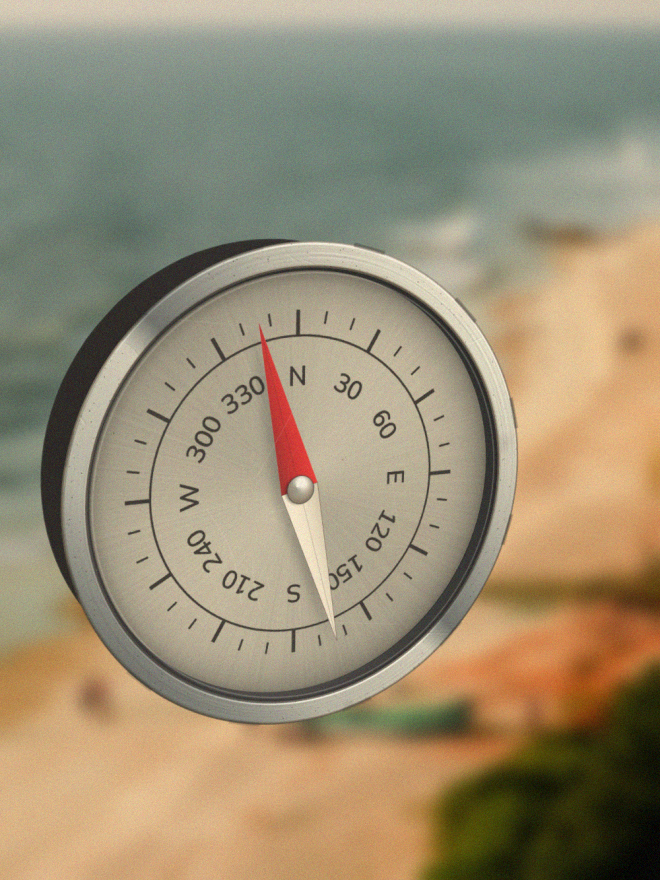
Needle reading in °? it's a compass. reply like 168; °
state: 345; °
